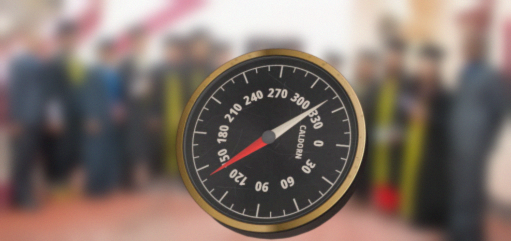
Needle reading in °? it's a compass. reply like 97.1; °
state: 140; °
